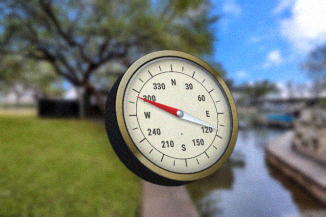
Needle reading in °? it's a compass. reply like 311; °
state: 292.5; °
